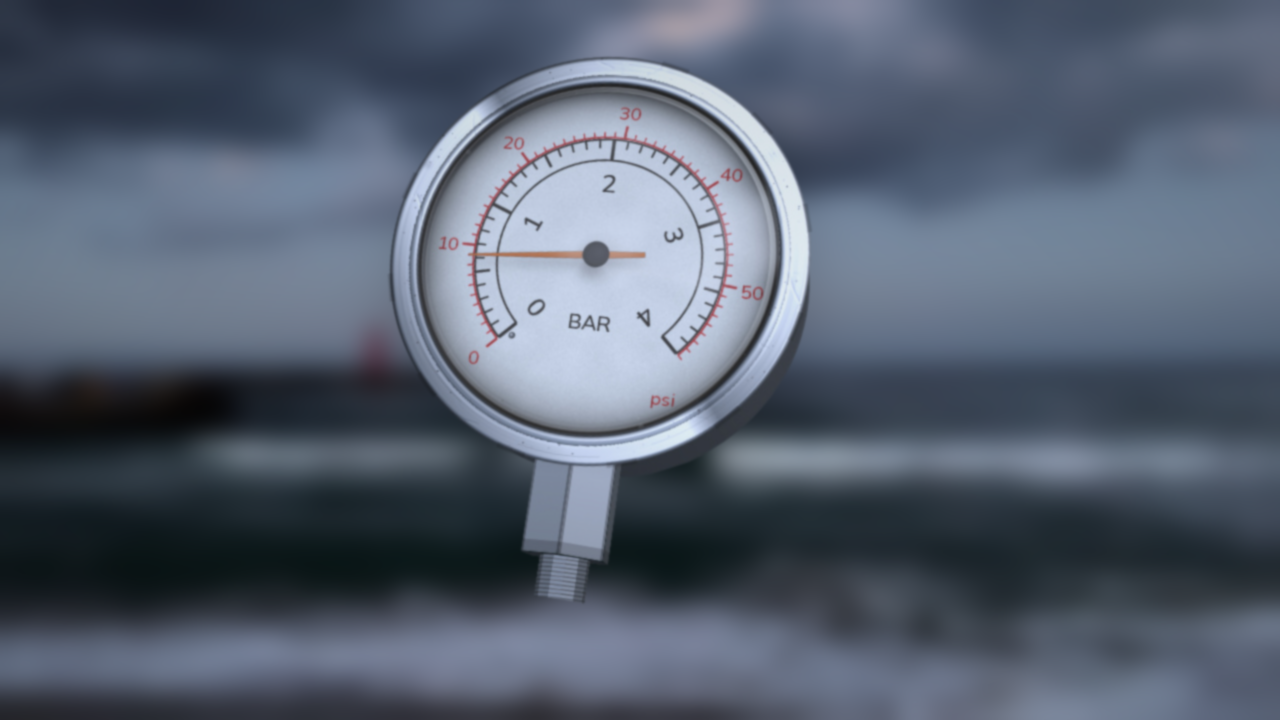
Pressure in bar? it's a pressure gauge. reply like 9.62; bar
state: 0.6; bar
